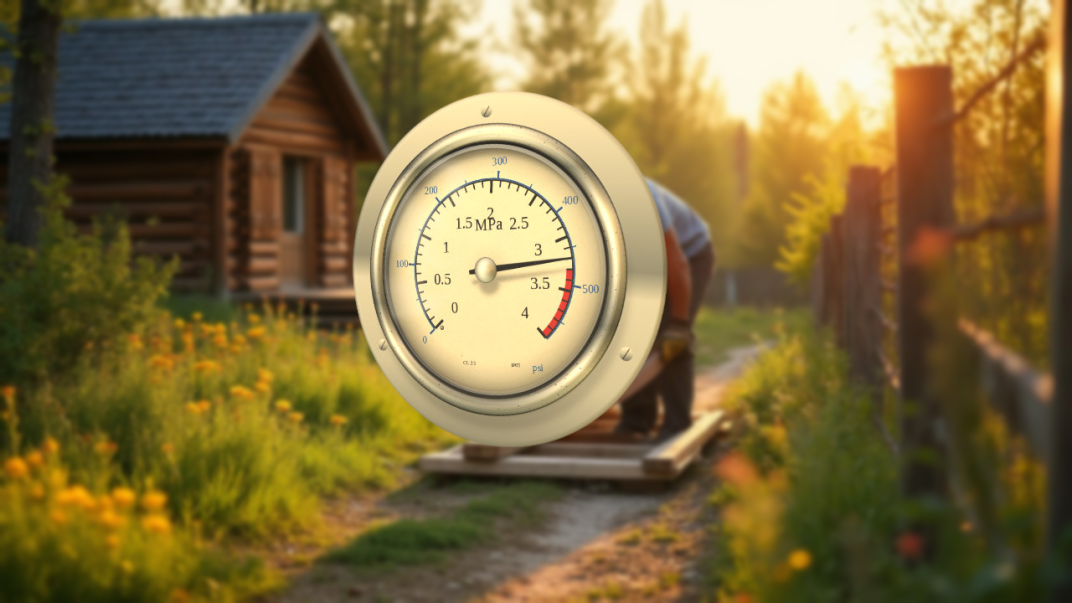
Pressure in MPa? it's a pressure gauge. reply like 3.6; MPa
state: 3.2; MPa
